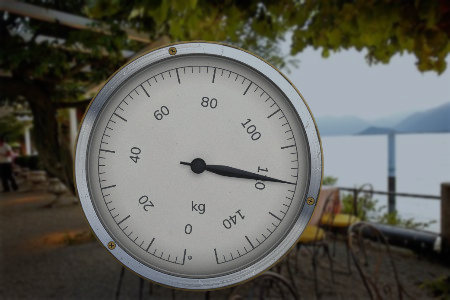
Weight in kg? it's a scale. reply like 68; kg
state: 120; kg
